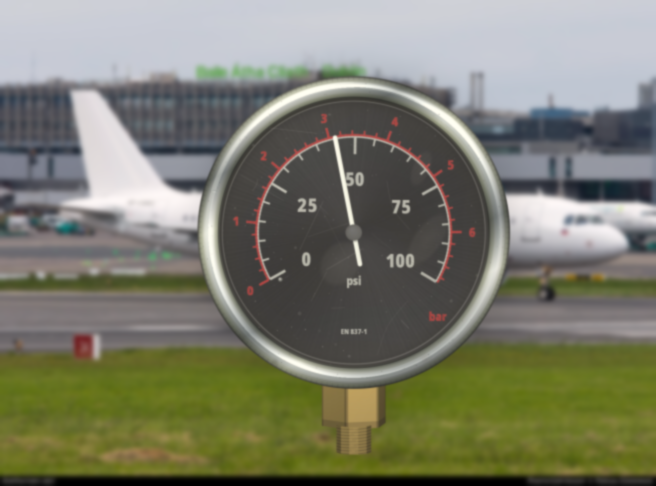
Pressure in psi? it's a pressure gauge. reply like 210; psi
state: 45; psi
